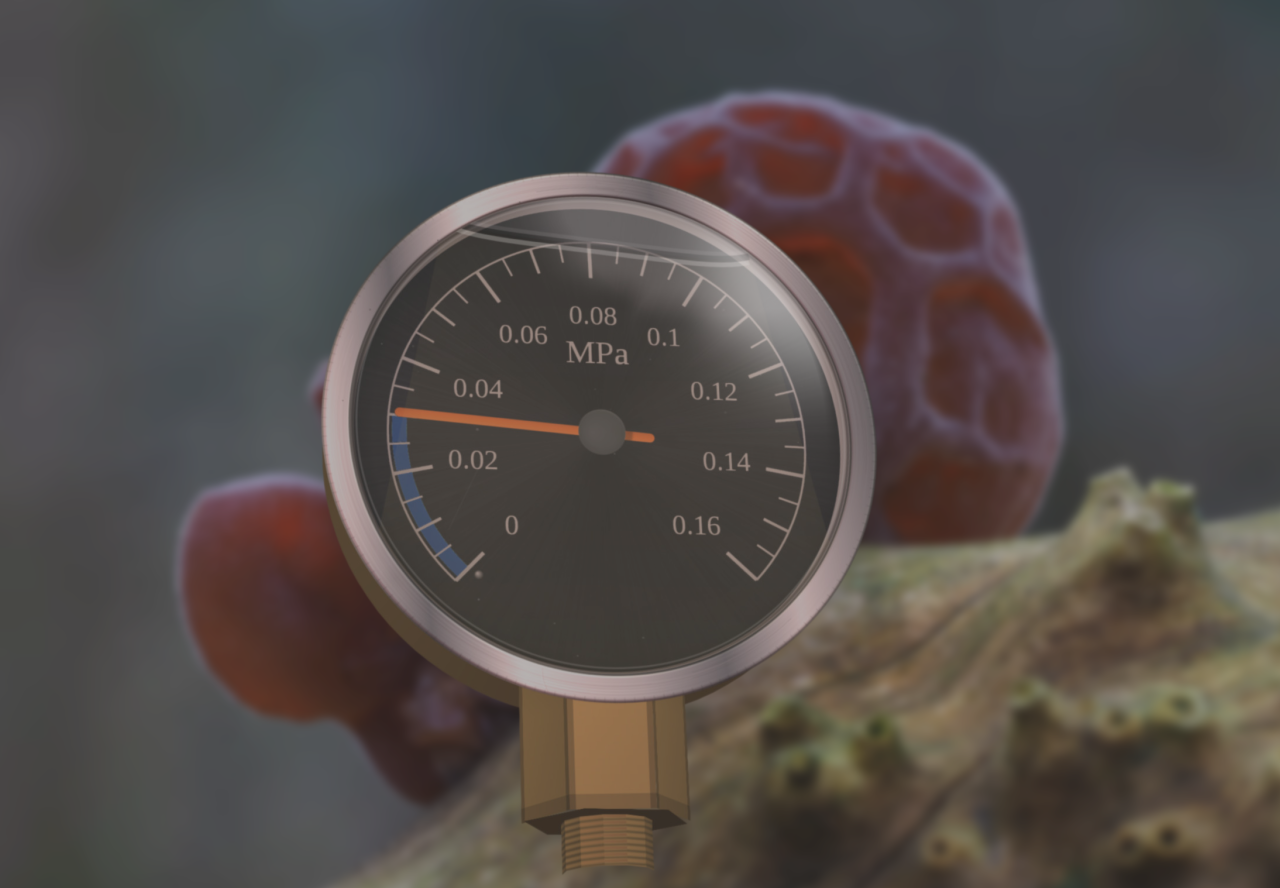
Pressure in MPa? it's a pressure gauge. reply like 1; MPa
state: 0.03; MPa
